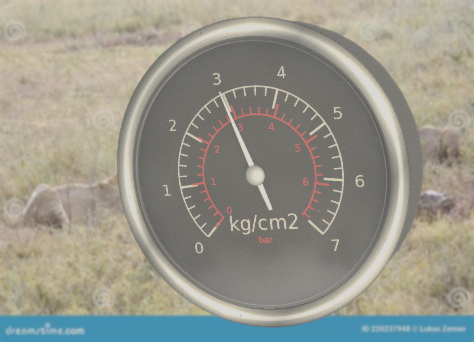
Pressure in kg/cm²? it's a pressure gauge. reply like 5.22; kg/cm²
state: 3; kg/cm²
